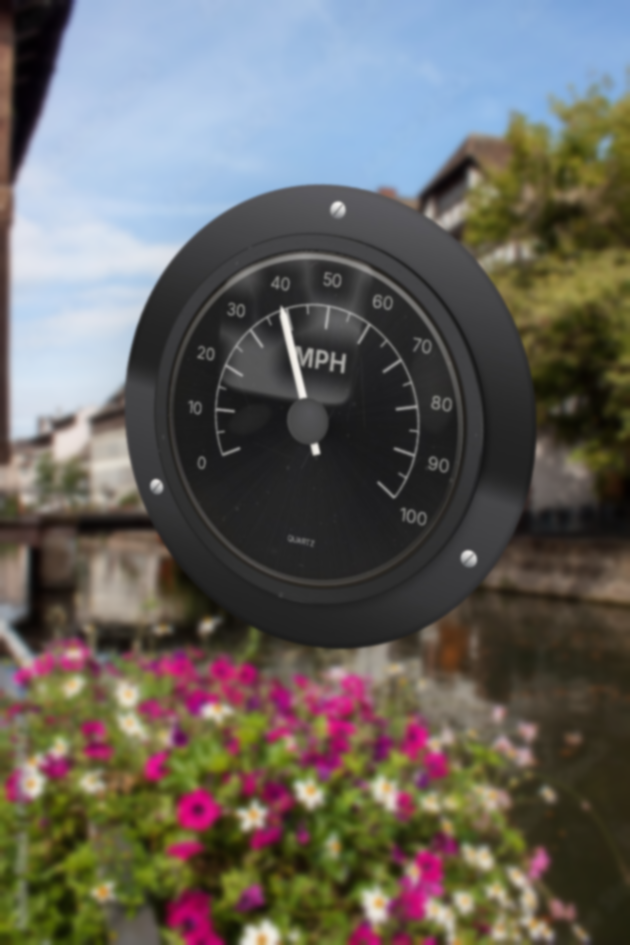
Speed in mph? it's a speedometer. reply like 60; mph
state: 40; mph
